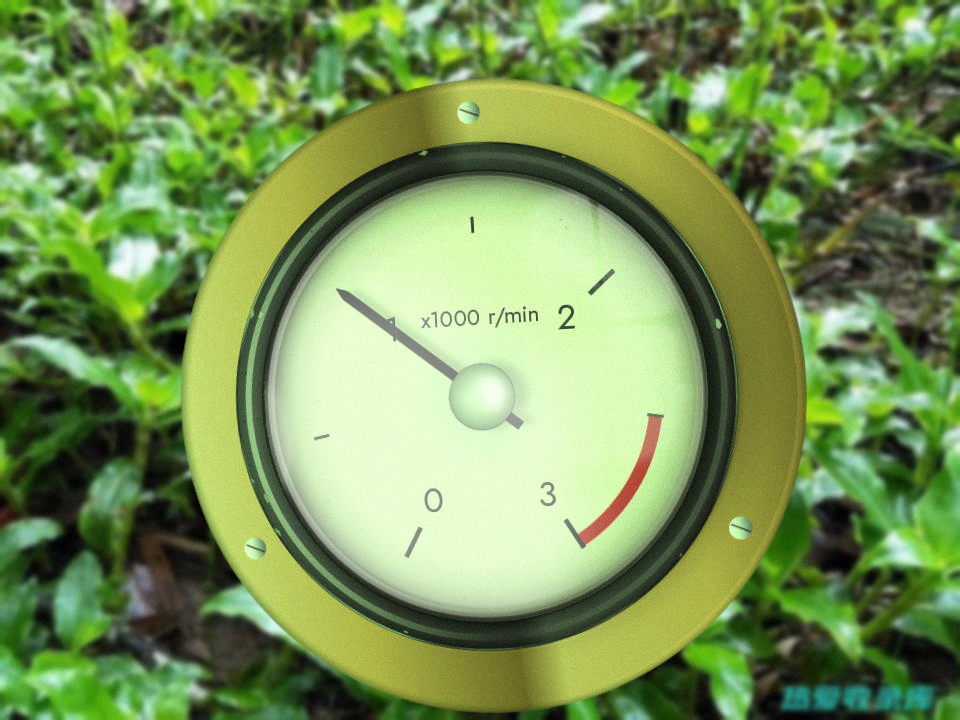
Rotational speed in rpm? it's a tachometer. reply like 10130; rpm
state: 1000; rpm
